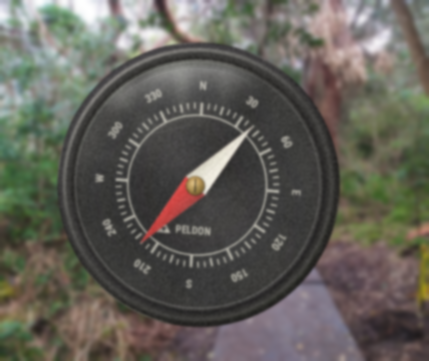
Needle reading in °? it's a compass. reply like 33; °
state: 220; °
